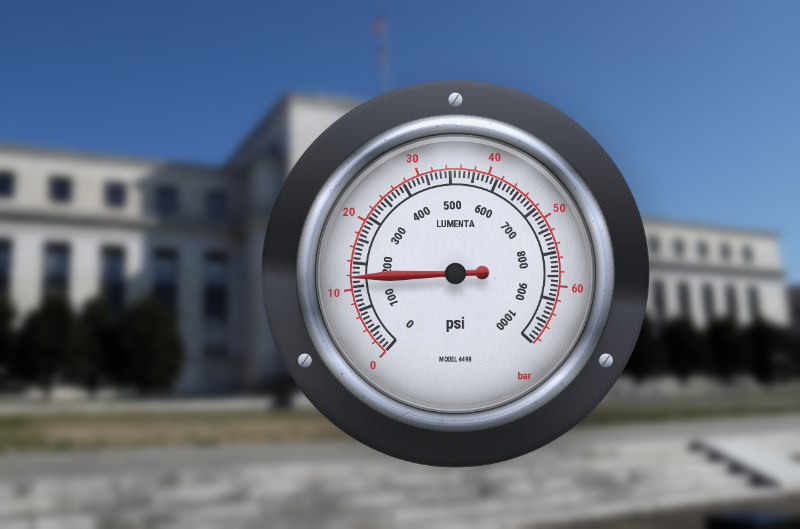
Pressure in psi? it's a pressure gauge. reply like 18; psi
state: 170; psi
